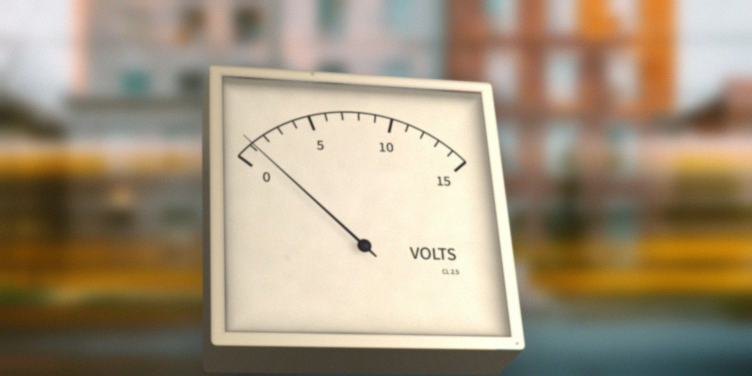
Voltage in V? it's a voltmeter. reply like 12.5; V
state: 1; V
